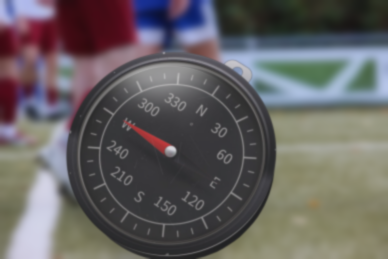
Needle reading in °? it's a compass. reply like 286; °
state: 270; °
